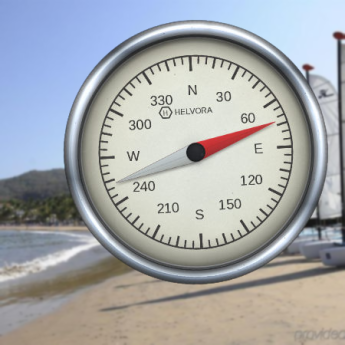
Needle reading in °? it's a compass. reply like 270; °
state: 72.5; °
